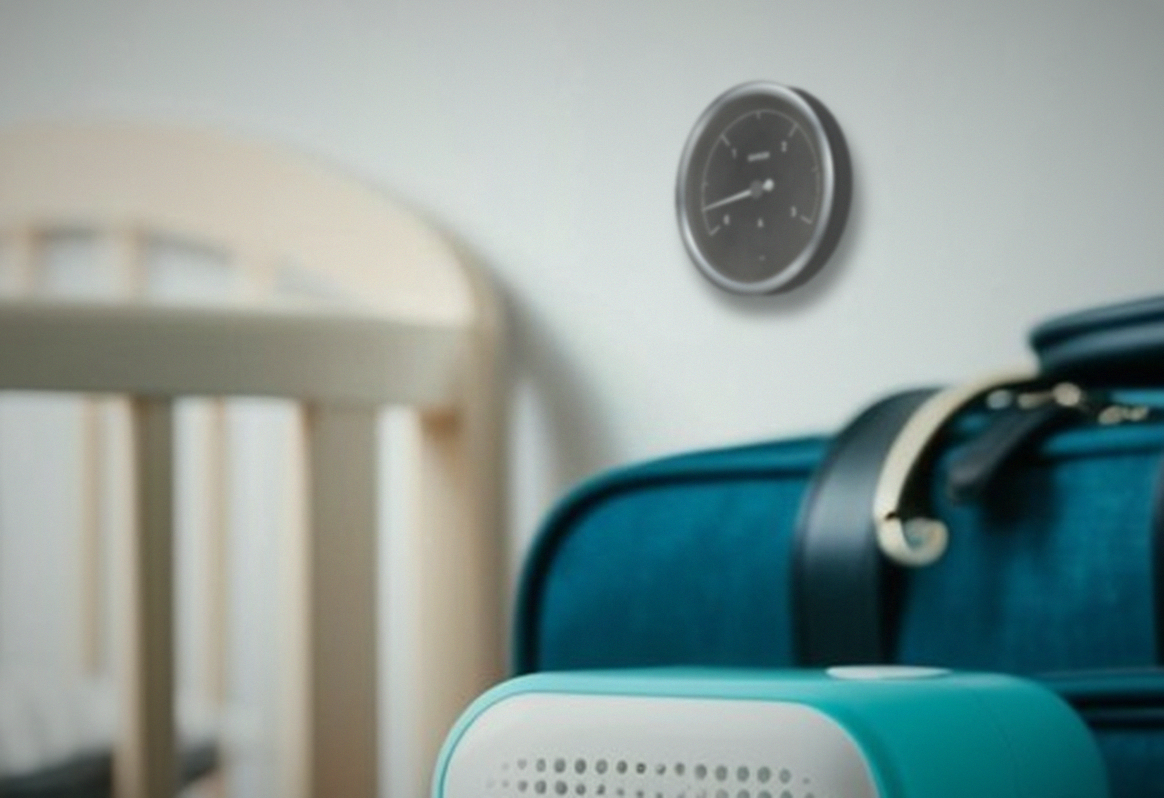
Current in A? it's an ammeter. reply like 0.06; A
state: 0.25; A
